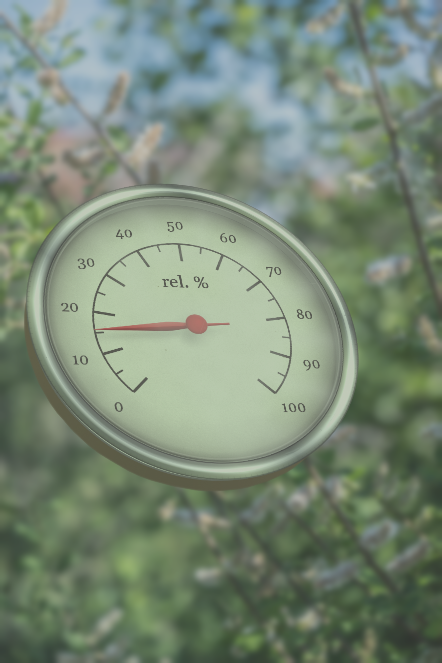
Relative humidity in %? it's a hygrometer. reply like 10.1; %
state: 15; %
